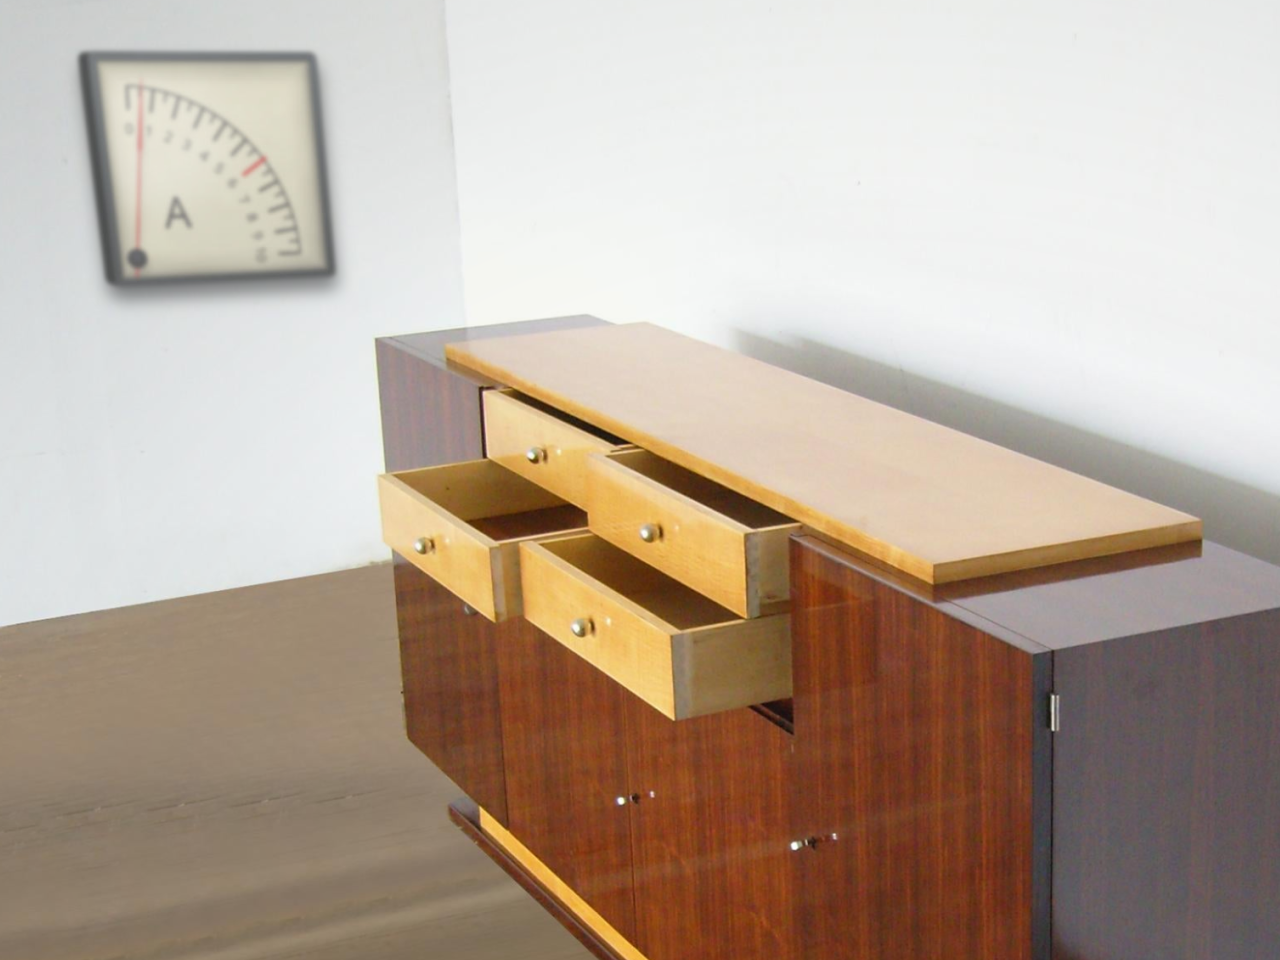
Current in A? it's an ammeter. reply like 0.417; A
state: 0.5; A
